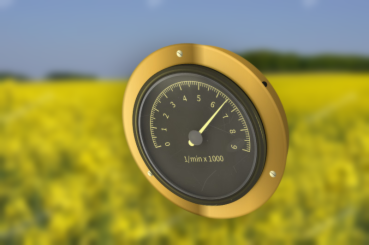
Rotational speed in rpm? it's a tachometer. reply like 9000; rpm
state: 6500; rpm
